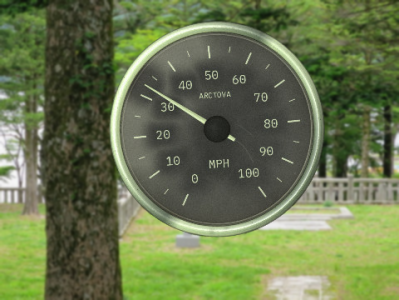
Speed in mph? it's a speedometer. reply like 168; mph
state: 32.5; mph
